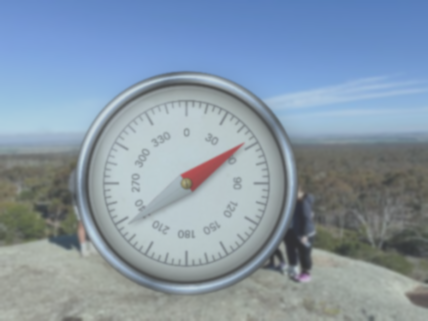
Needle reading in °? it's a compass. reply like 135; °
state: 55; °
